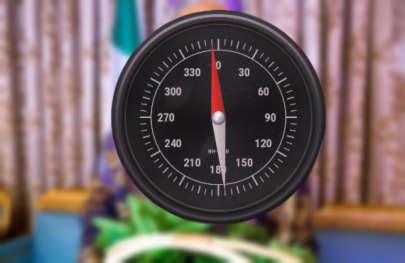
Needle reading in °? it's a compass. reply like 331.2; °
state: 355; °
